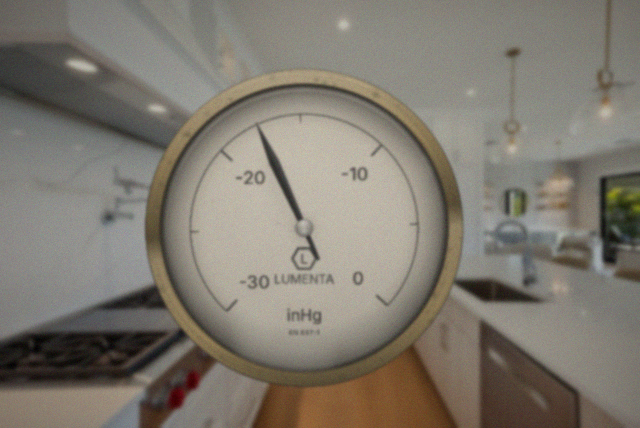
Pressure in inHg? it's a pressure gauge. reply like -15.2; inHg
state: -17.5; inHg
